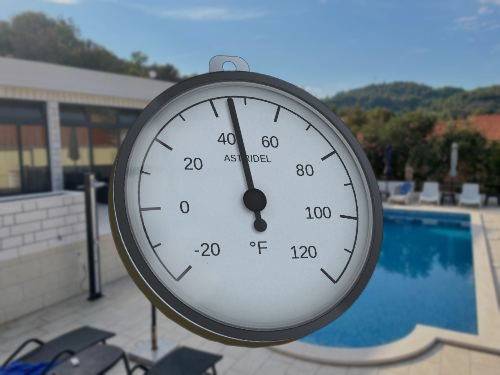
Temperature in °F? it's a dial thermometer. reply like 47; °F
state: 45; °F
